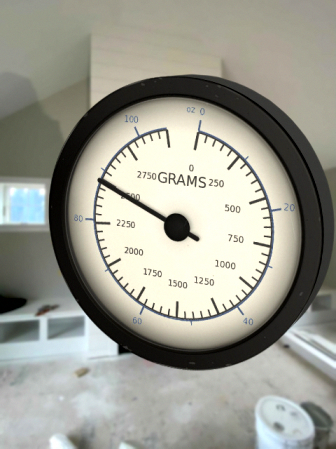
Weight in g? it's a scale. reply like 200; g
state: 2500; g
